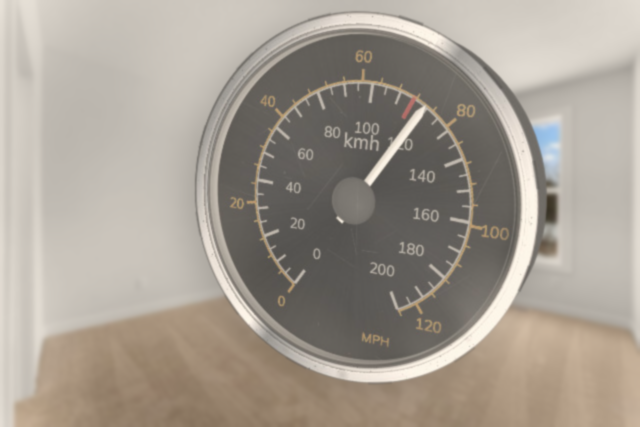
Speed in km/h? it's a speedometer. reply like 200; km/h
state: 120; km/h
